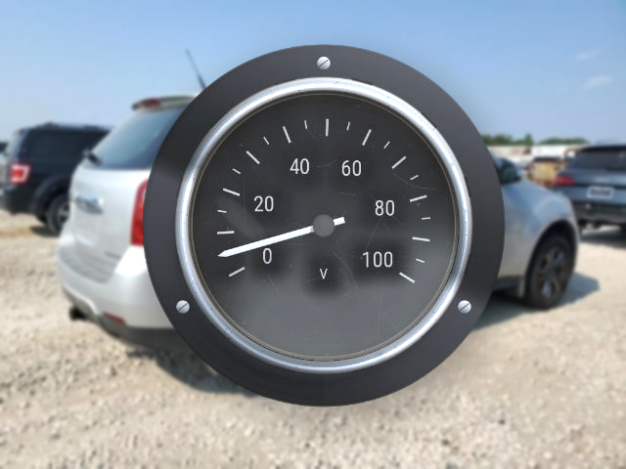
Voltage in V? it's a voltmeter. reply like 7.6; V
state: 5; V
